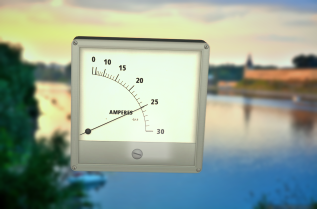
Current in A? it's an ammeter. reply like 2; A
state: 25; A
